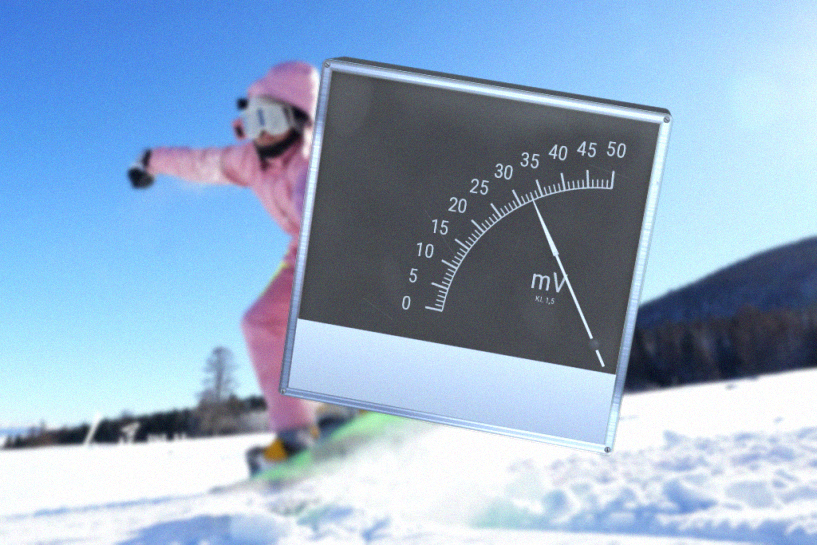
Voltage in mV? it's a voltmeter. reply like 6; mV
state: 33; mV
